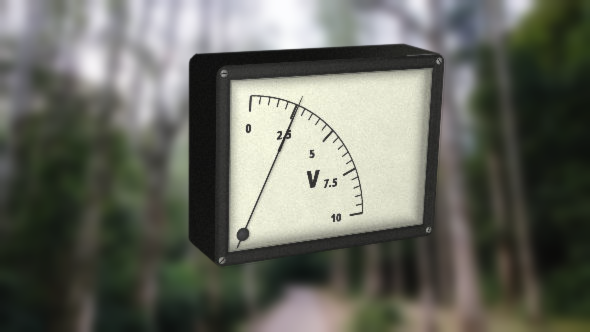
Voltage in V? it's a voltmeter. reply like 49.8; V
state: 2.5; V
